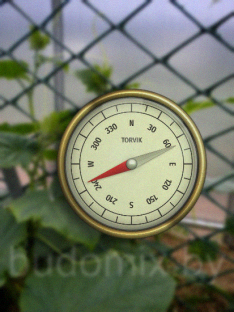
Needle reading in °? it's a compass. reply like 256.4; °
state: 247.5; °
